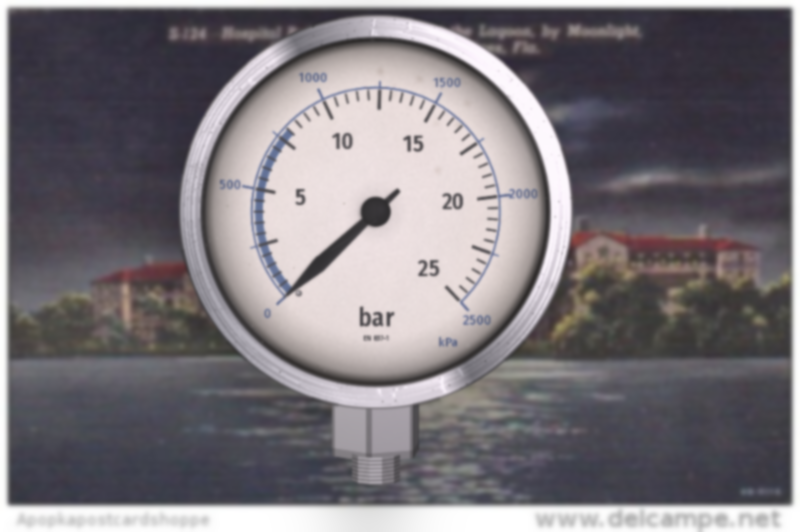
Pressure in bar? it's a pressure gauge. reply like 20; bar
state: 0; bar
